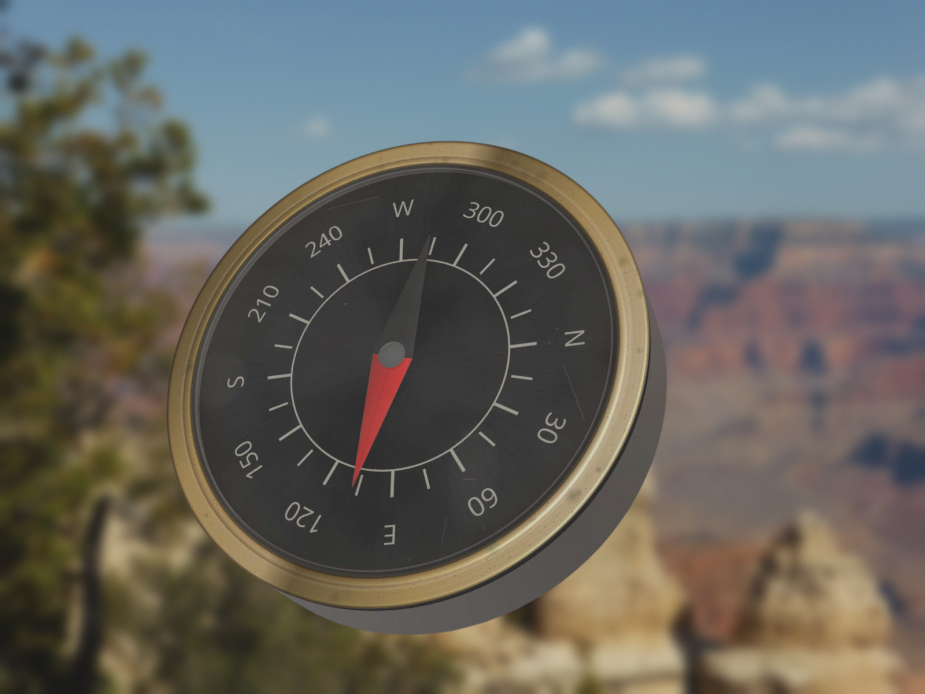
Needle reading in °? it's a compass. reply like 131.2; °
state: 105; °
